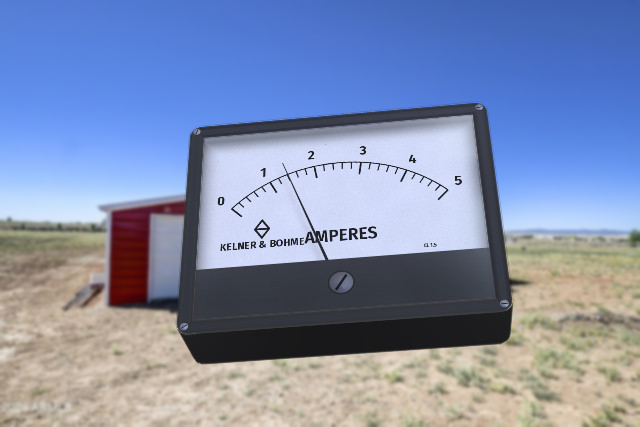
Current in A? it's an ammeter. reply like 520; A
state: 1.4; A
